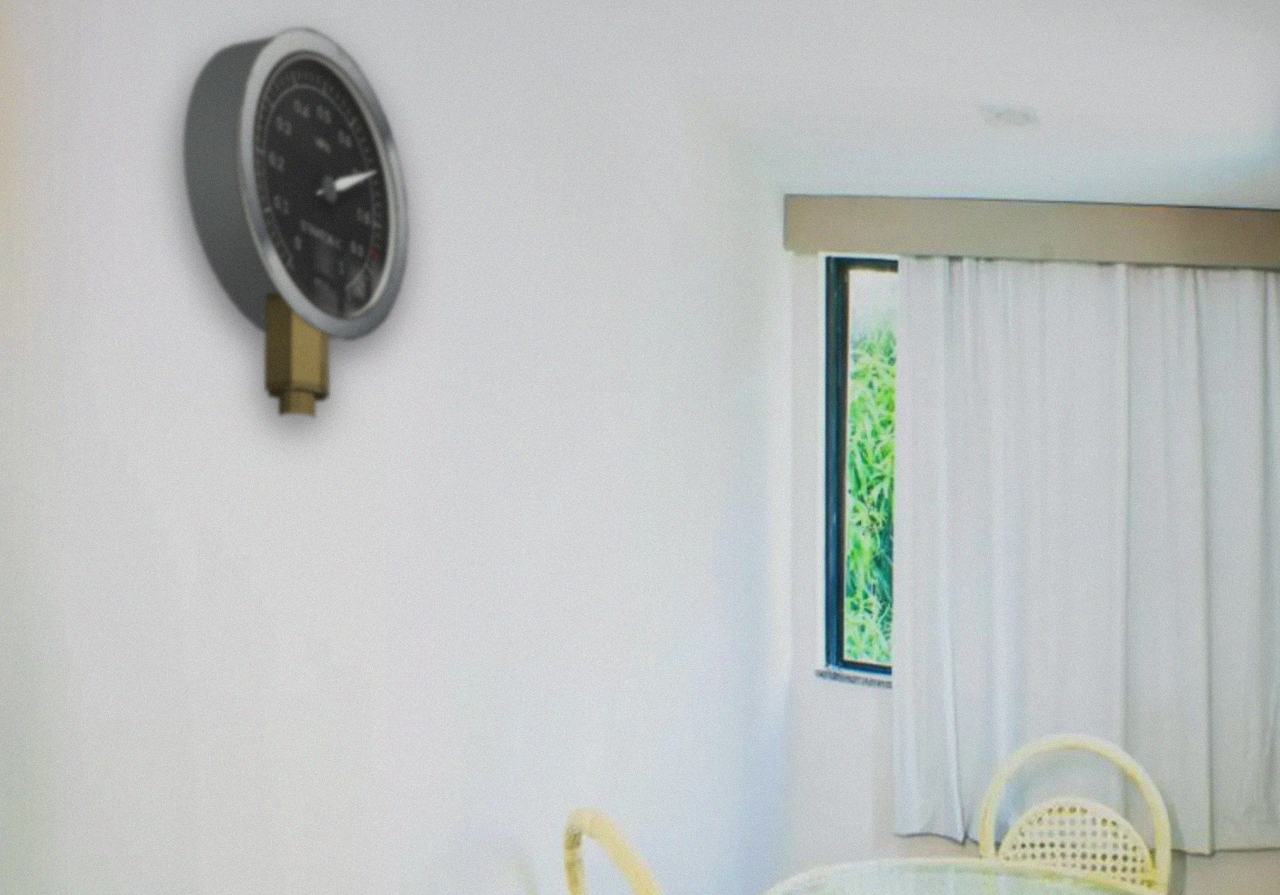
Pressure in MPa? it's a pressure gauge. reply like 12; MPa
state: 0.7; MPa
